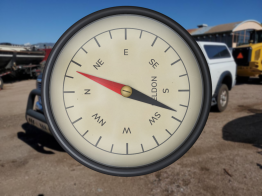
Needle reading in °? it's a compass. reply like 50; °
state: 22.5; °
